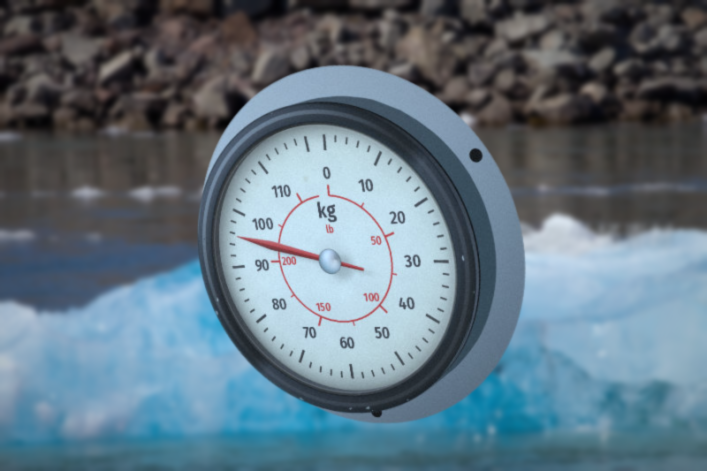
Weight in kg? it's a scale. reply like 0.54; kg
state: 96; kg
